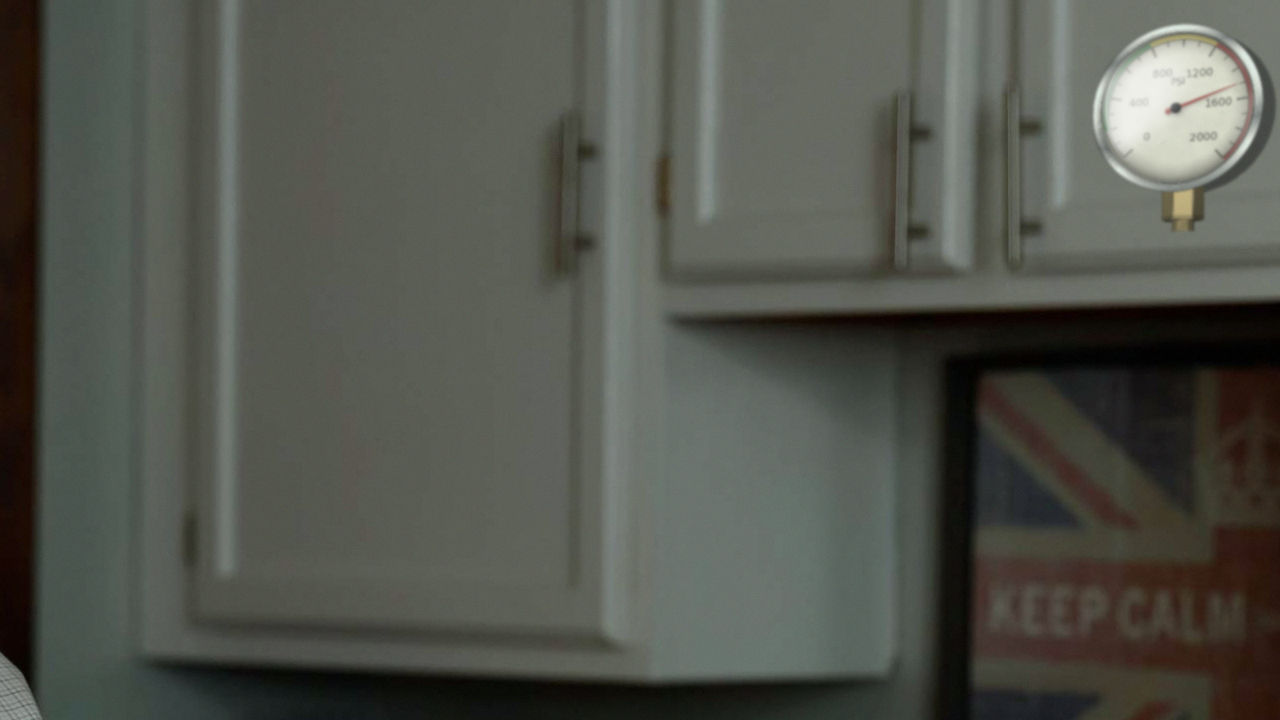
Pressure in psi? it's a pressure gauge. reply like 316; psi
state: 1500; psi
